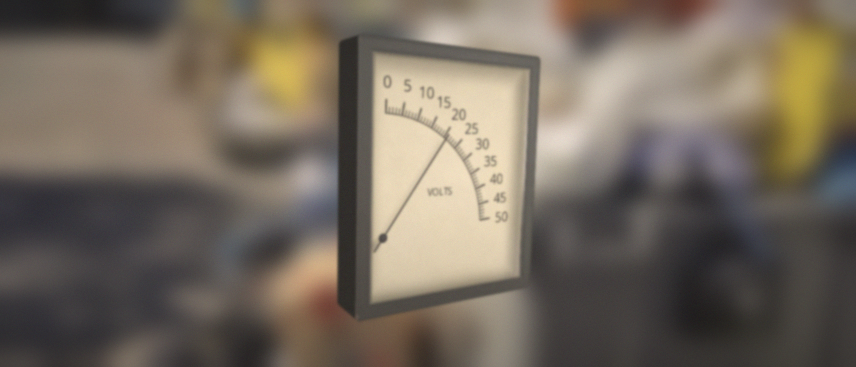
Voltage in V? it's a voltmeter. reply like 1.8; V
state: 20; V
